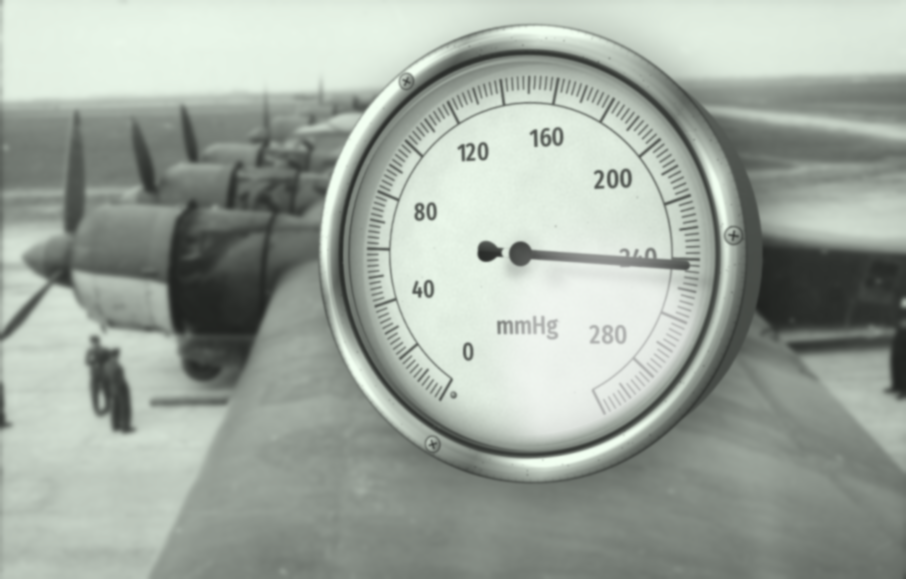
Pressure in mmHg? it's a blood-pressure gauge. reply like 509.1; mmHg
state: 242; mmHg
